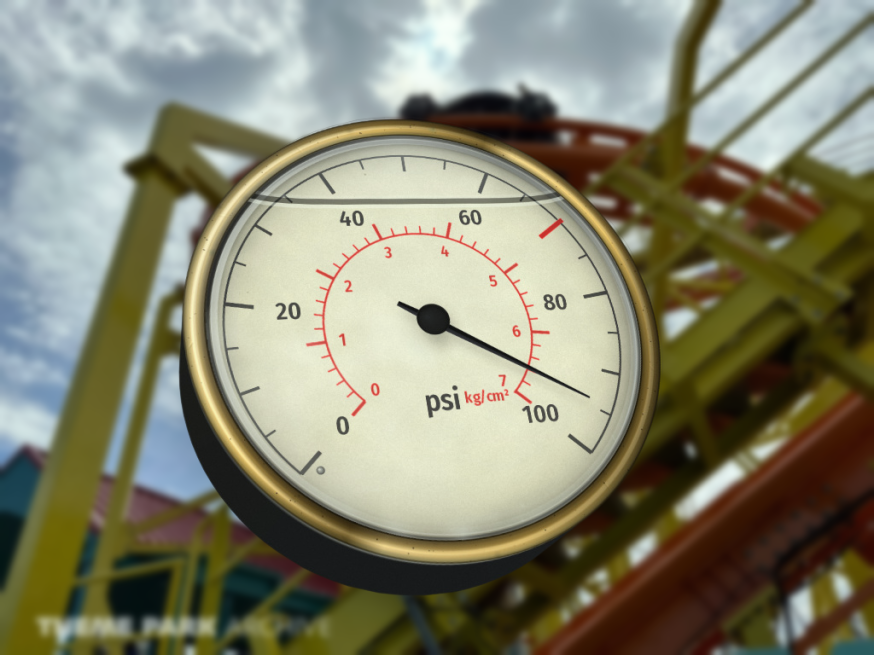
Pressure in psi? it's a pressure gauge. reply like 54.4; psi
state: 95; psi
